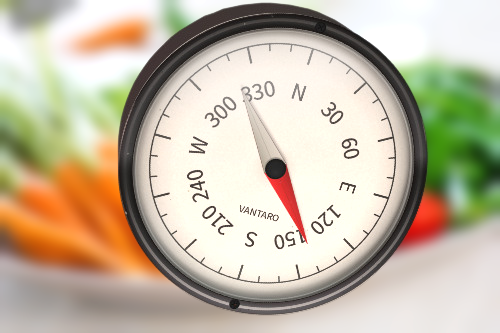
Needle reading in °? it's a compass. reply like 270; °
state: 140; °
